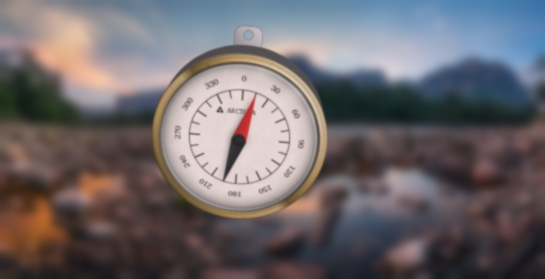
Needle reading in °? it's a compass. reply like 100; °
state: 15; °
